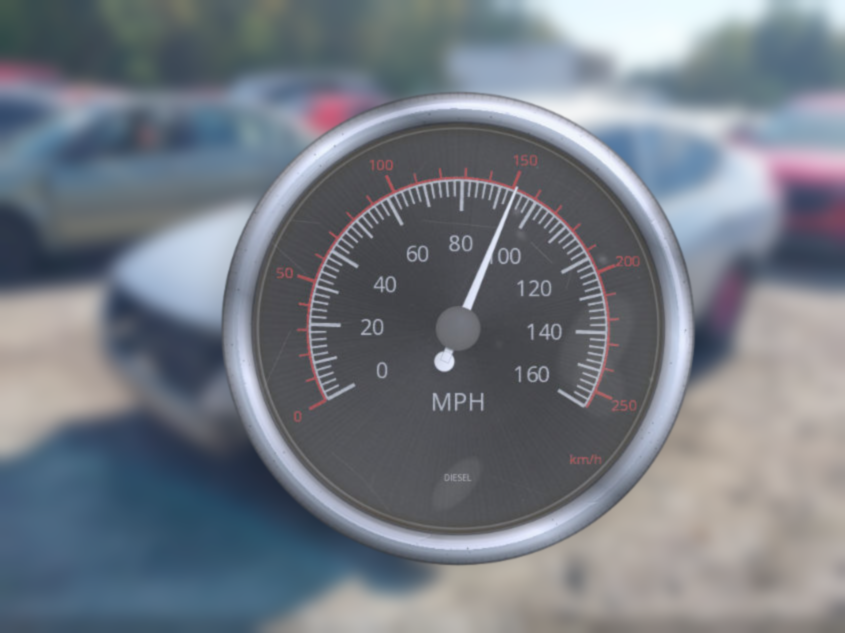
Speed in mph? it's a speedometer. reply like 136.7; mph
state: 94; mph
